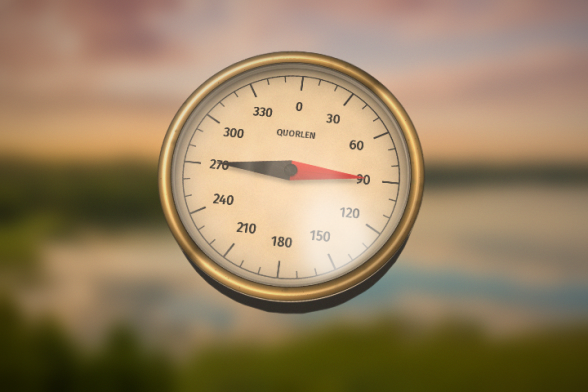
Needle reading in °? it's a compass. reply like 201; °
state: 90; °
